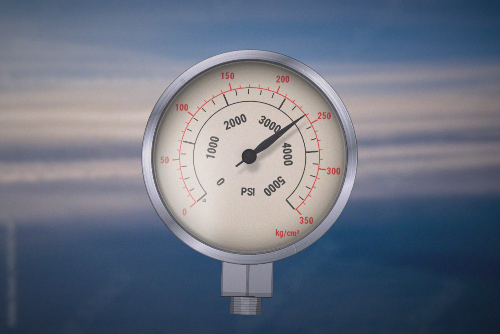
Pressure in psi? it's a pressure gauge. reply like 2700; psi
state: 3400; psi
